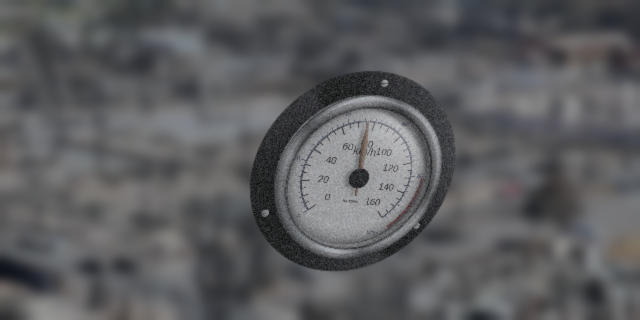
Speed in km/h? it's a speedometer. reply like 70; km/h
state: 75; km/h
